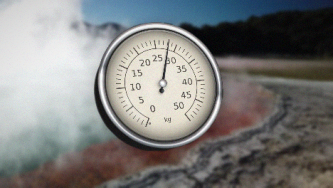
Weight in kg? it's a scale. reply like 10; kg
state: 28; kg
